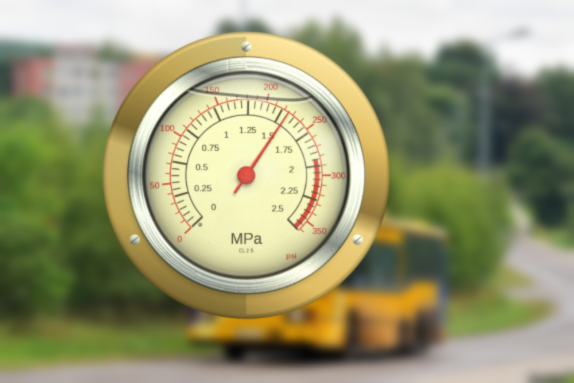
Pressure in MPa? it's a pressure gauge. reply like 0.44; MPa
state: 1.55; MPa
